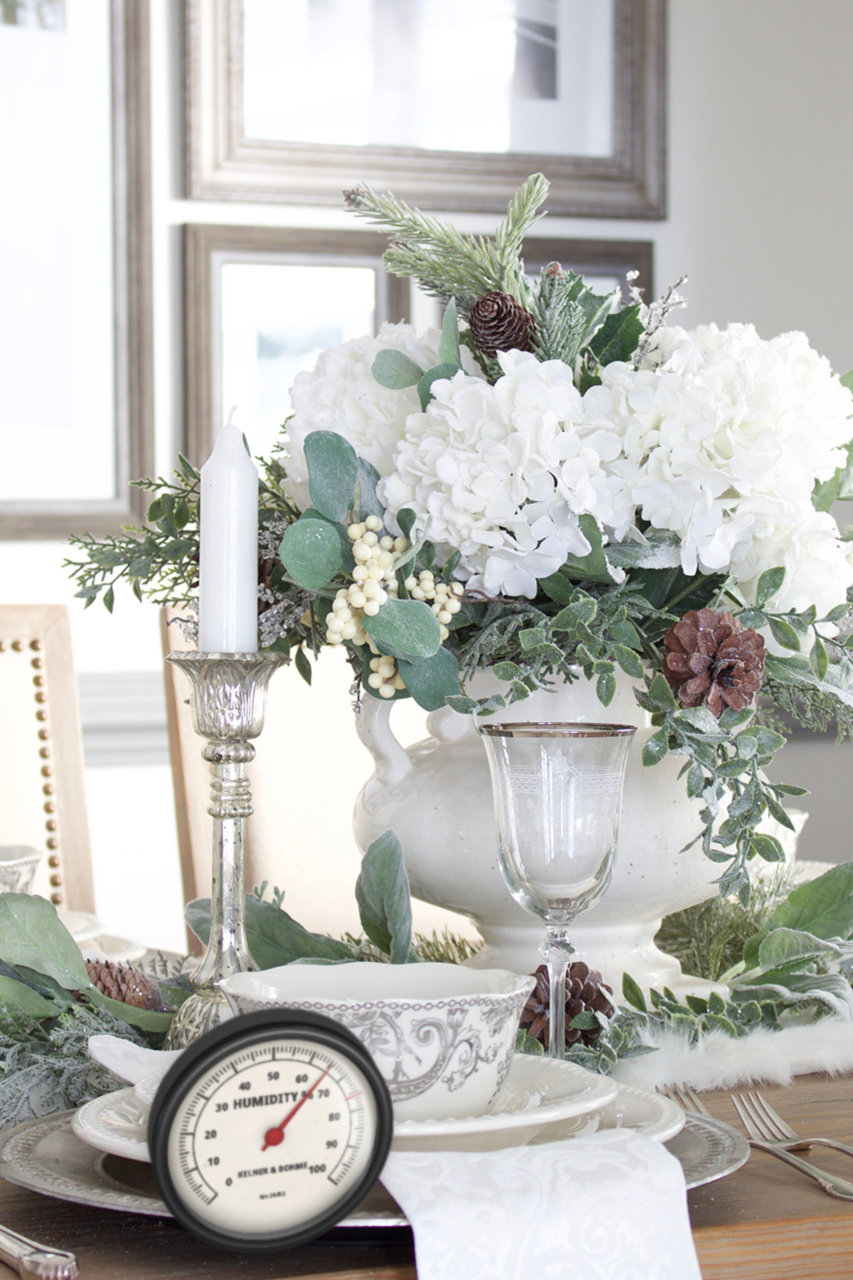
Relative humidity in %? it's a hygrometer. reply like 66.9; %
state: 65; %
